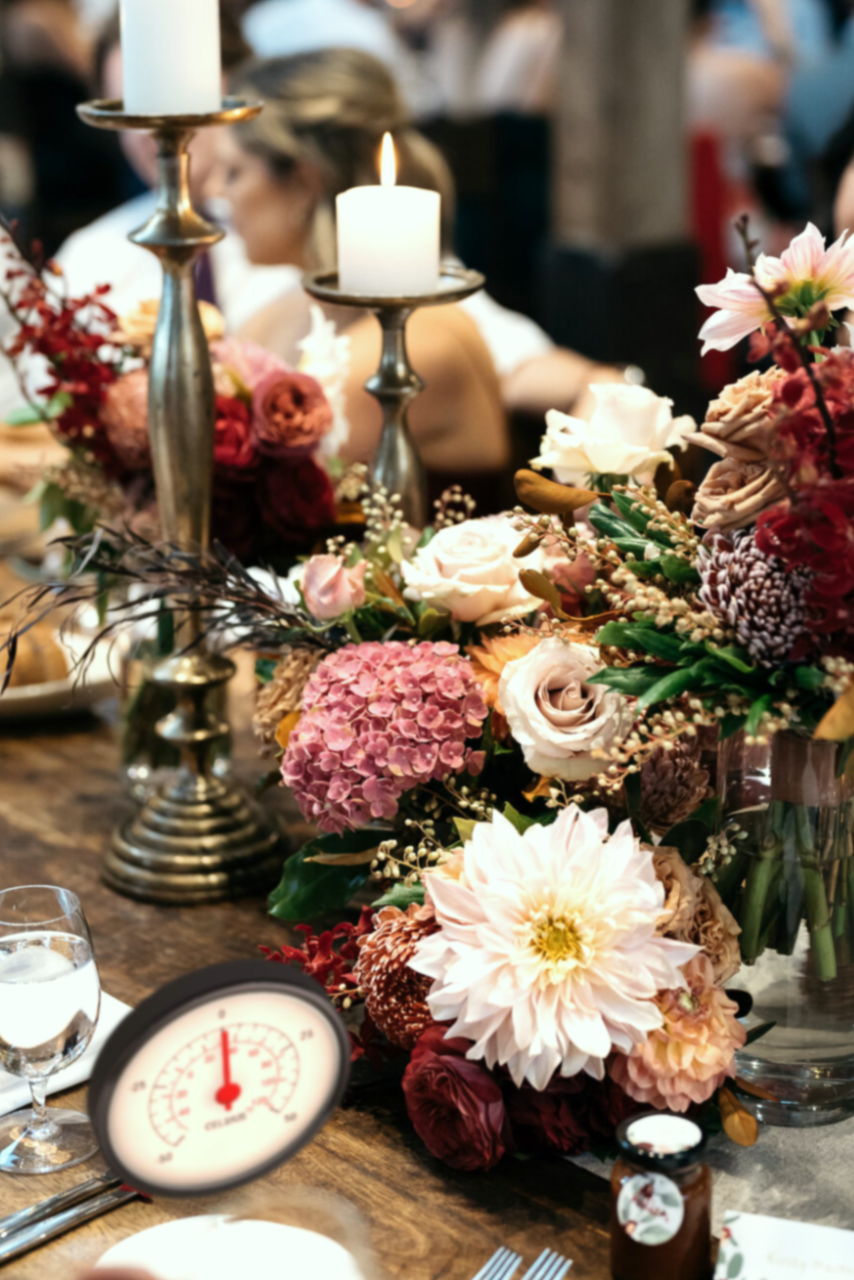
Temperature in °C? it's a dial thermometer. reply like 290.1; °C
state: 0; °C
